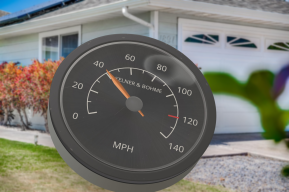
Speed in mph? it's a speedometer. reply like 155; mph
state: 40; mph
